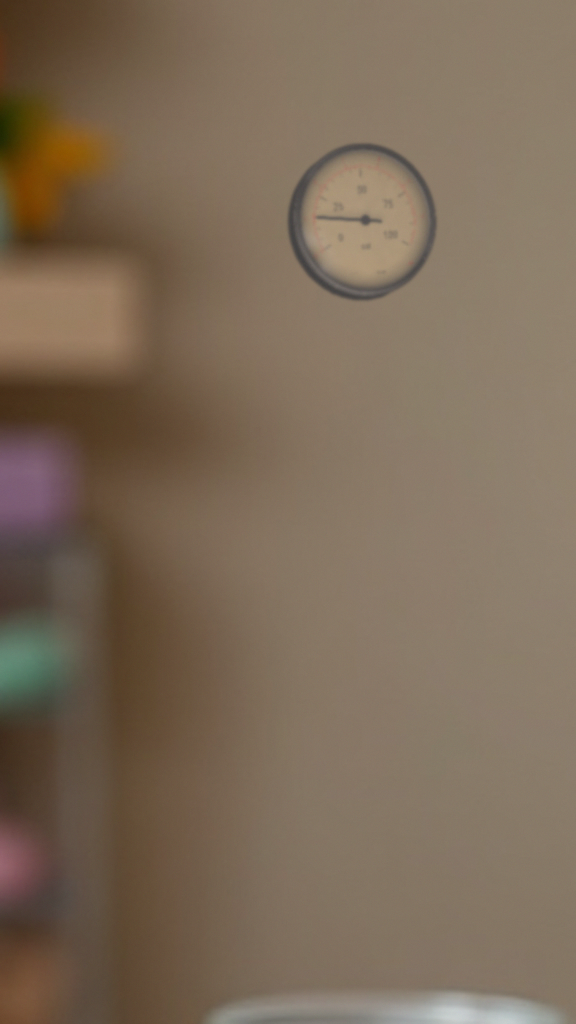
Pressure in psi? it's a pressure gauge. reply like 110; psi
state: 15; psi
